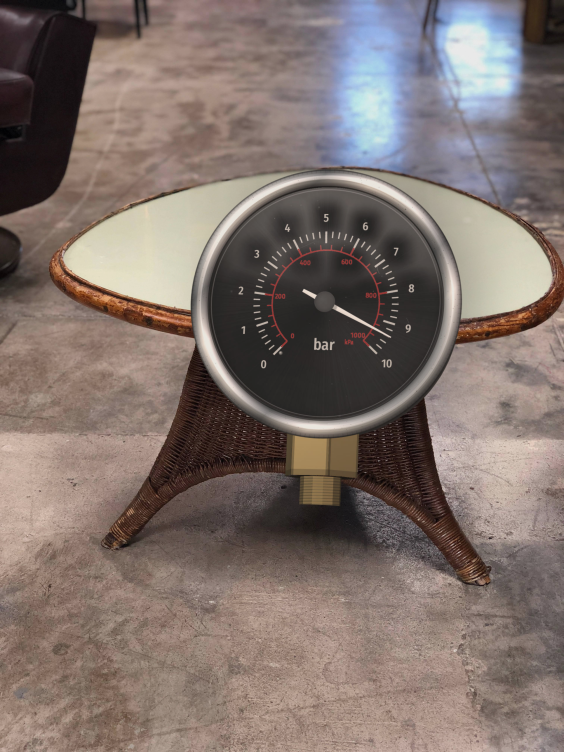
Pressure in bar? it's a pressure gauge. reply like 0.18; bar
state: 9.4; bar
